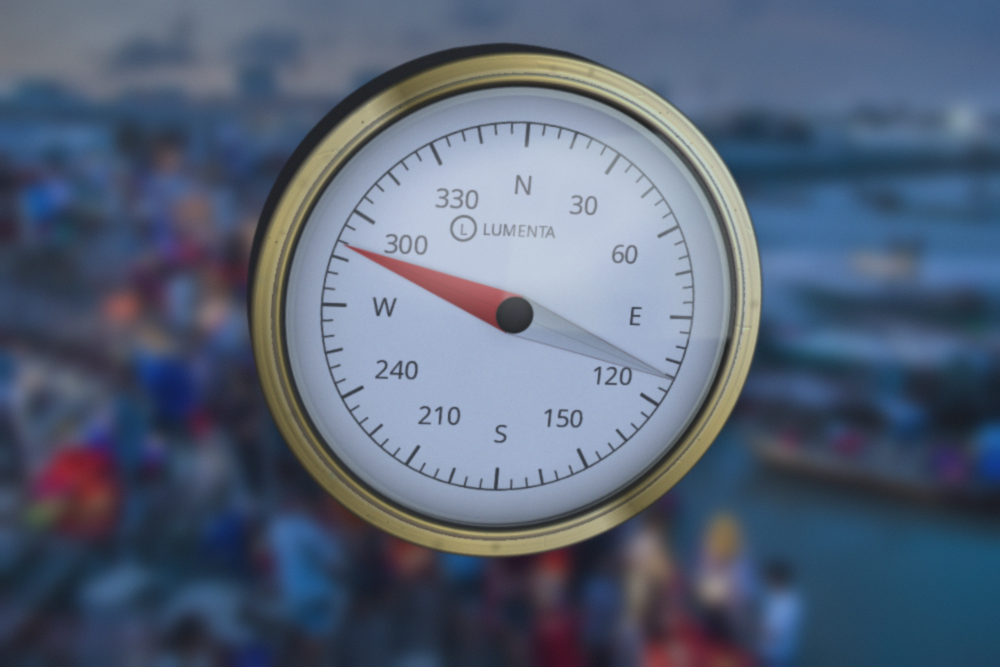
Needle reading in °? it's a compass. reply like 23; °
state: 290; °
